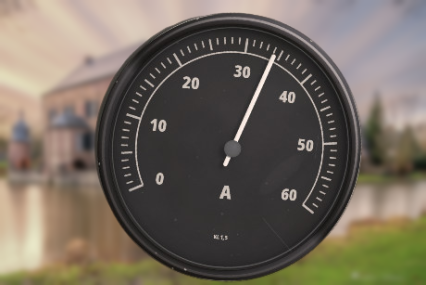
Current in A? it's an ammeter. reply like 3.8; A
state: 34; A
